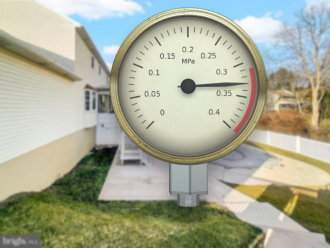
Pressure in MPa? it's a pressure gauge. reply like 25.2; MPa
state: 0.33; MPa
